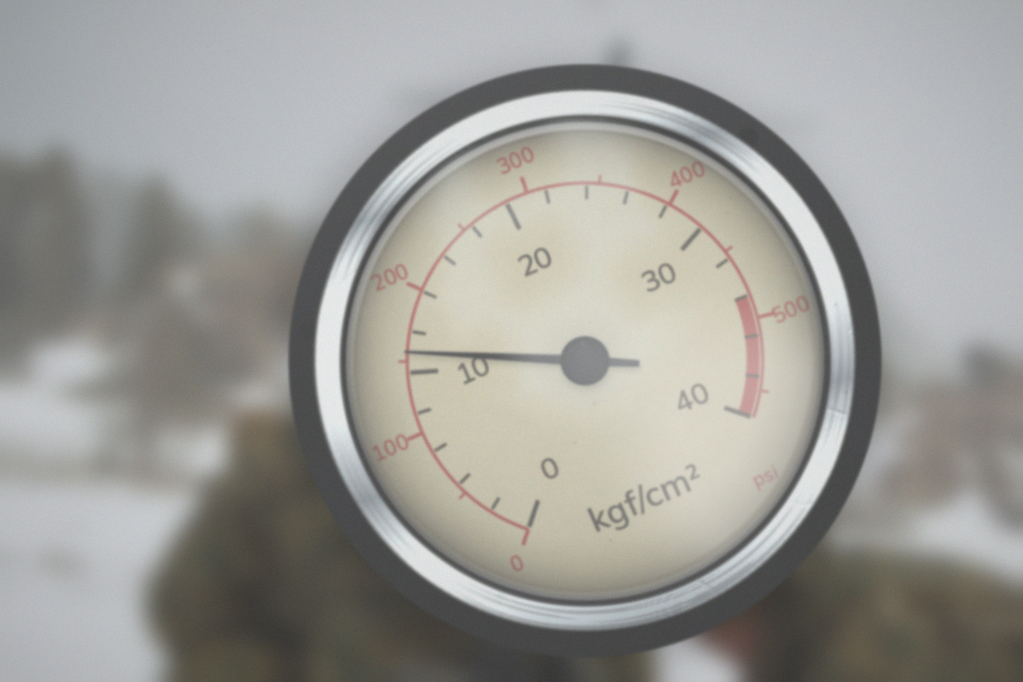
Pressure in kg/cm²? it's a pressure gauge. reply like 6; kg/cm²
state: 11; kg/cm²
